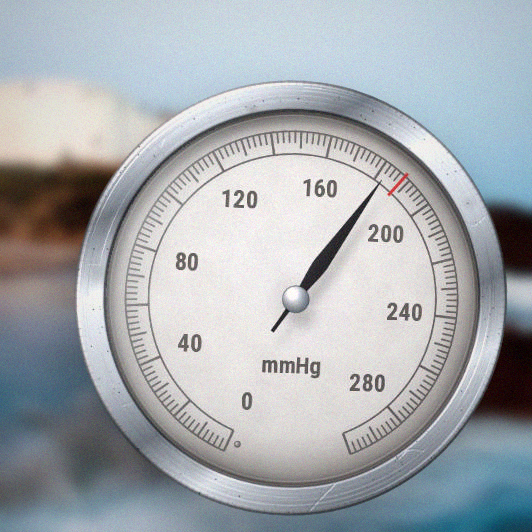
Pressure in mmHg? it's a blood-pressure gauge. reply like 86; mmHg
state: 182; mmHg
